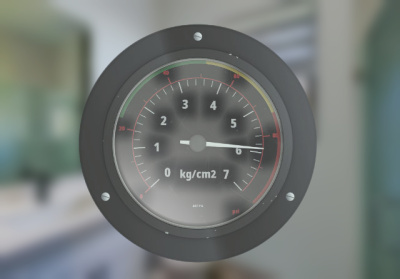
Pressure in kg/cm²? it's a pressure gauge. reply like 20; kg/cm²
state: 5.9; kg/cm²
